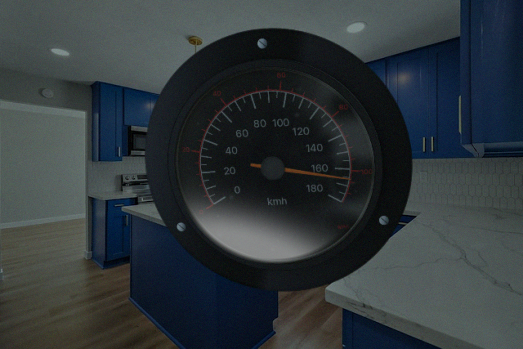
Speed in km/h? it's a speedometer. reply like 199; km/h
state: 165; km/h
